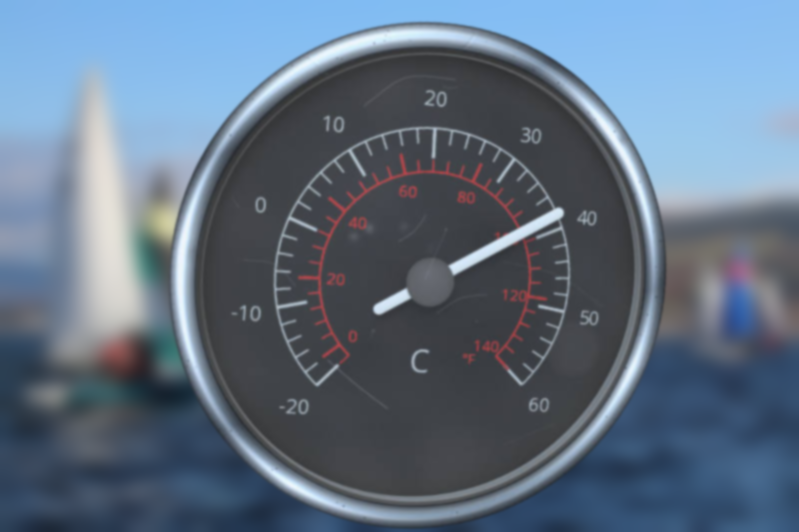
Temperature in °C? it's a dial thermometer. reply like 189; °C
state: 38; °C
